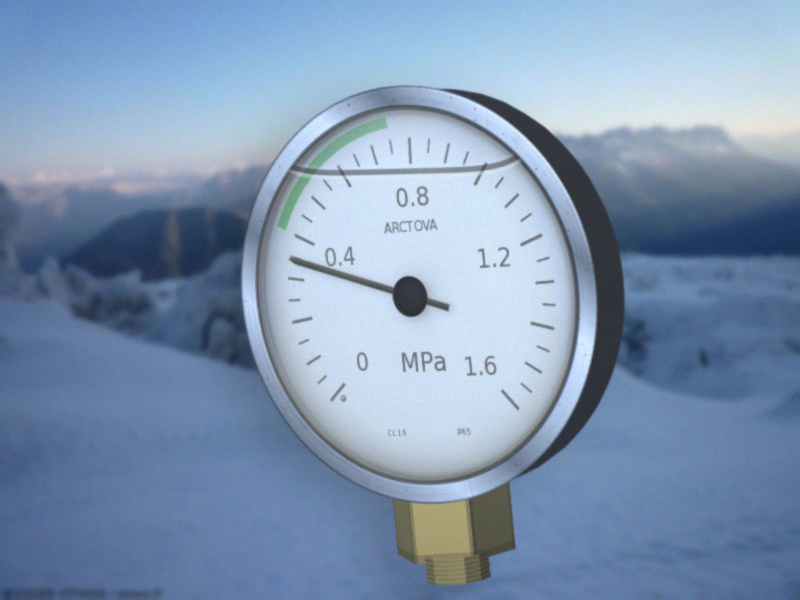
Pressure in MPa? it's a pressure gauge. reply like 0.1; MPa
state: 0.35; MPa
